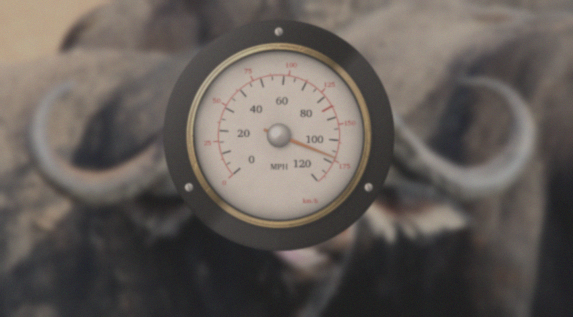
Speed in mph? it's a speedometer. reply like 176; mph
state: 107.5; mph
